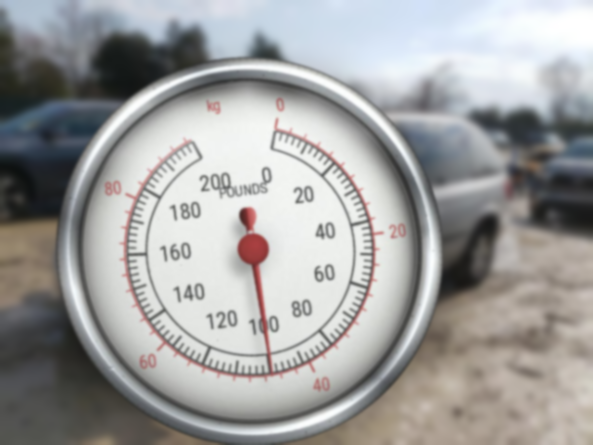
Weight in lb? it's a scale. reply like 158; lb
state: 100; lb
